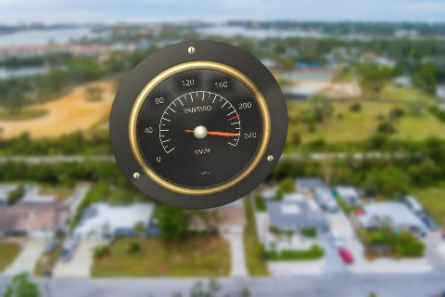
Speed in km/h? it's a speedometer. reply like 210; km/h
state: 240; km/h
